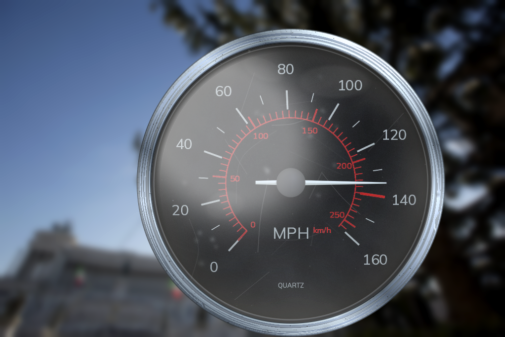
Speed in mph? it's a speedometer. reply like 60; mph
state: 135; mph
